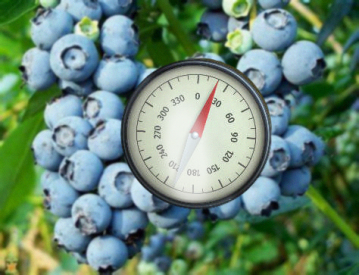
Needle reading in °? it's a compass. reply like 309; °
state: 20; °
